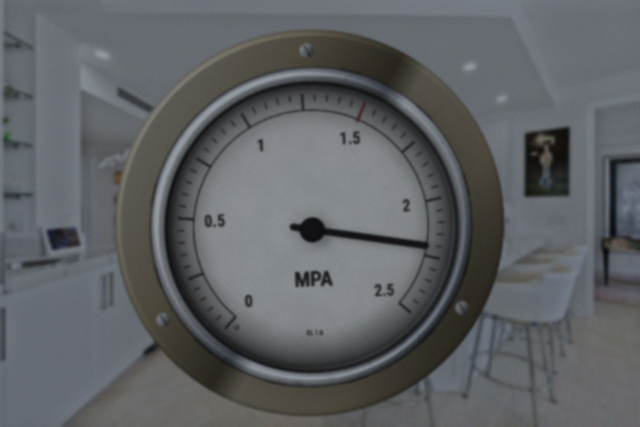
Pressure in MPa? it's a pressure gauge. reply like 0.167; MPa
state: 2.2; MPa
